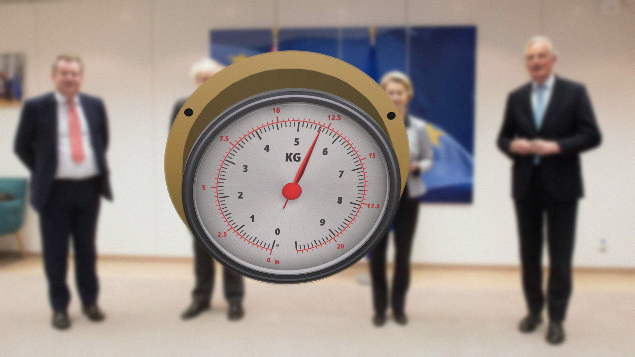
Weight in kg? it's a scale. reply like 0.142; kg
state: 5.5; kg
